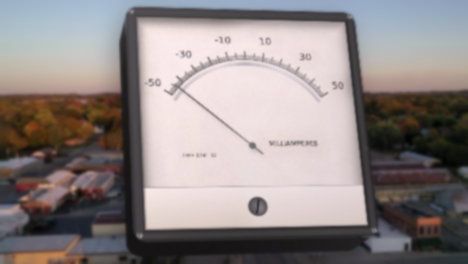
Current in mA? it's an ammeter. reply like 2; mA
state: -45; mA
